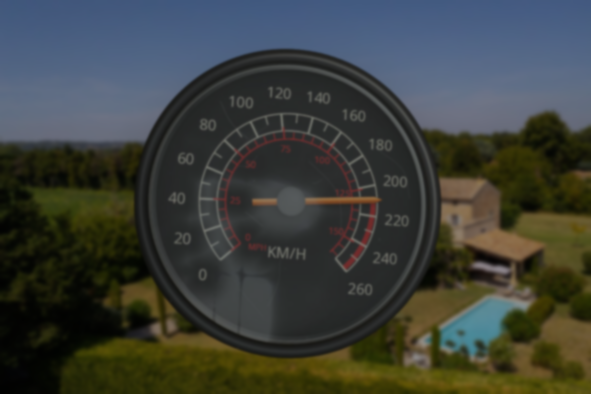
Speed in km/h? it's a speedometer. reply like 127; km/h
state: 210; km/h
